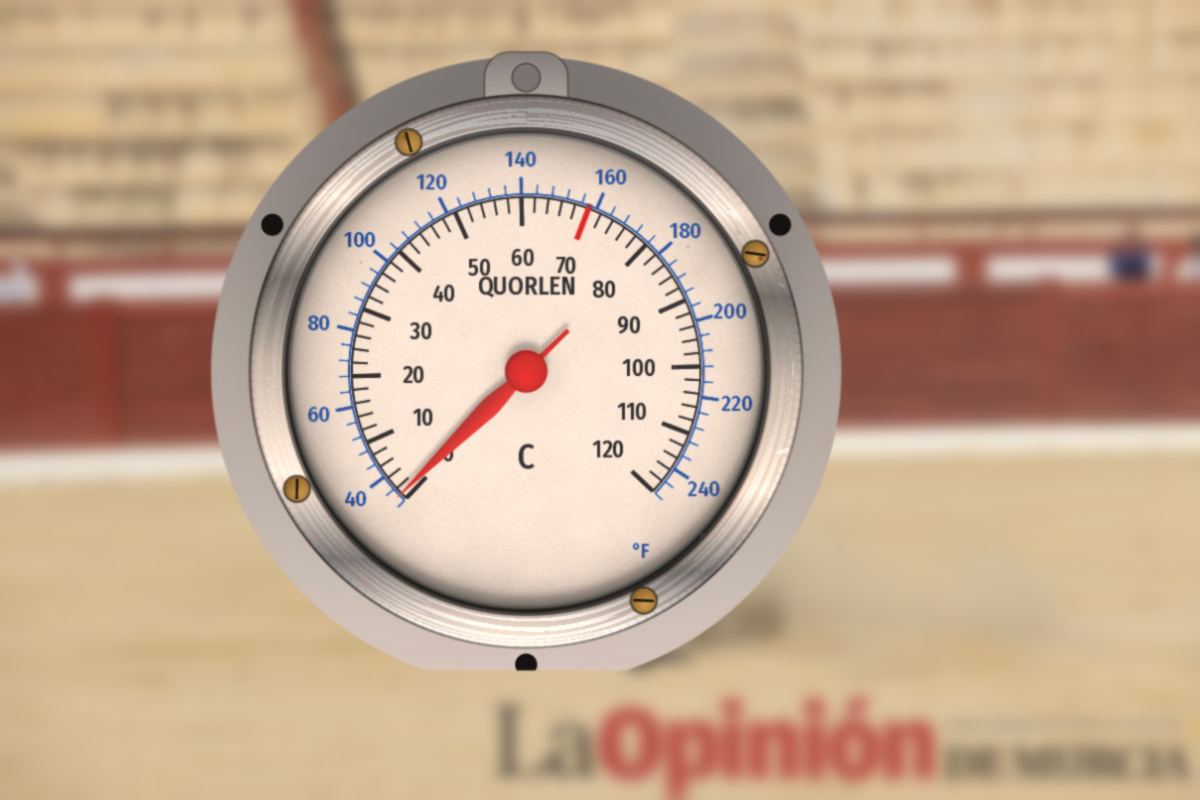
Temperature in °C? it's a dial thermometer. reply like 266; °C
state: 1; °C
